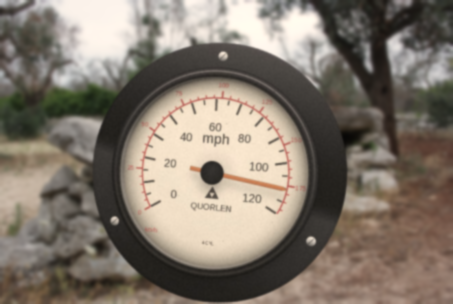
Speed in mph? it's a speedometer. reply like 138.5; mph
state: 110; mph
